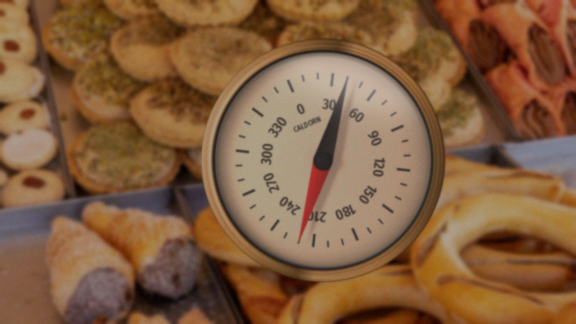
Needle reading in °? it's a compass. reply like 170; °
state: 220; °
